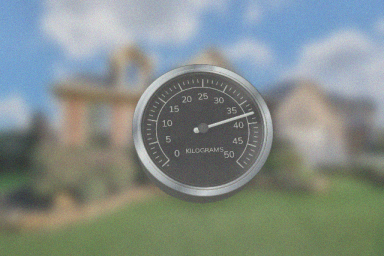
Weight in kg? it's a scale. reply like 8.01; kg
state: 38; kg
